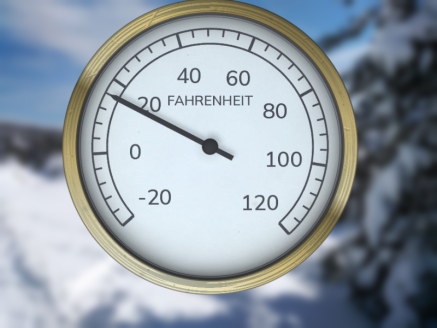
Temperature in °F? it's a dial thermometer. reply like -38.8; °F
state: 16; °F
